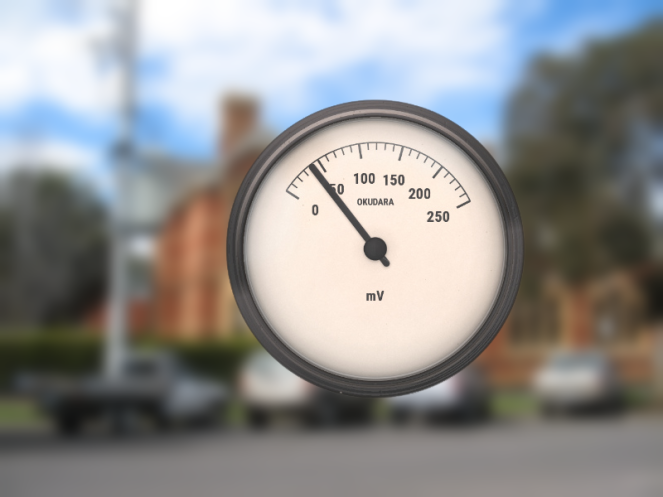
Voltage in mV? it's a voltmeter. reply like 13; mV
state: 40; mV
